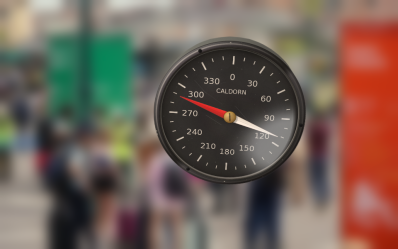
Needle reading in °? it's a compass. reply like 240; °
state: 290; °
